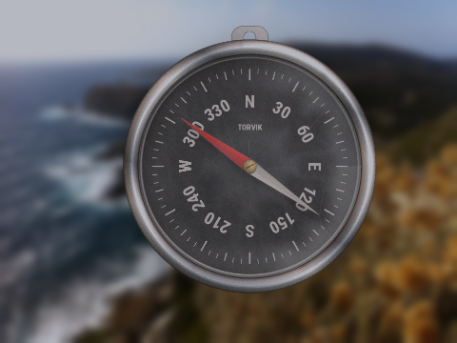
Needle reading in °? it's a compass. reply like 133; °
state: 305; °
